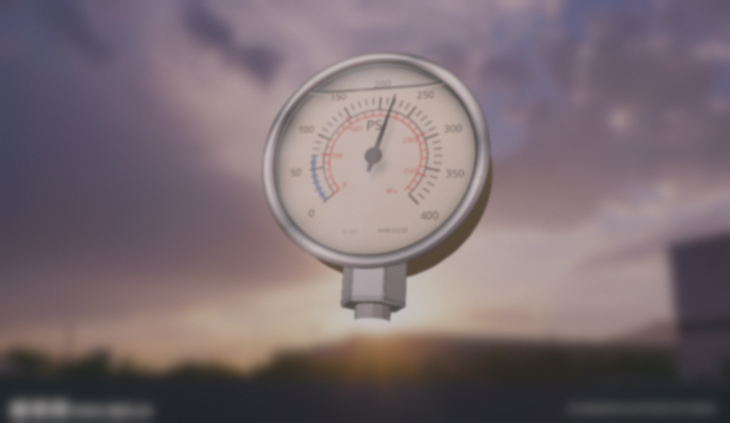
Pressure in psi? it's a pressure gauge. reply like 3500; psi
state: 220; psi
